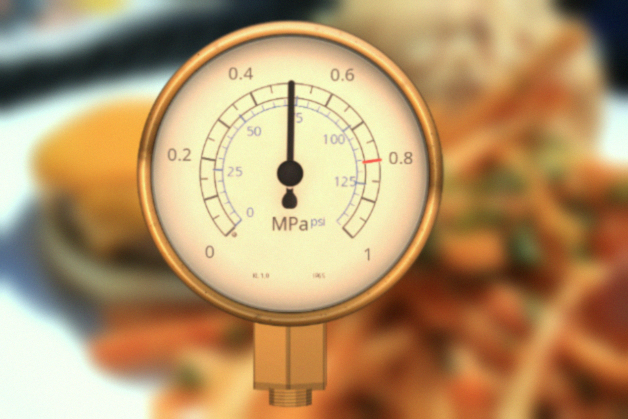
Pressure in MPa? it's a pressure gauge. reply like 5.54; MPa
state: 0.5; MPa
